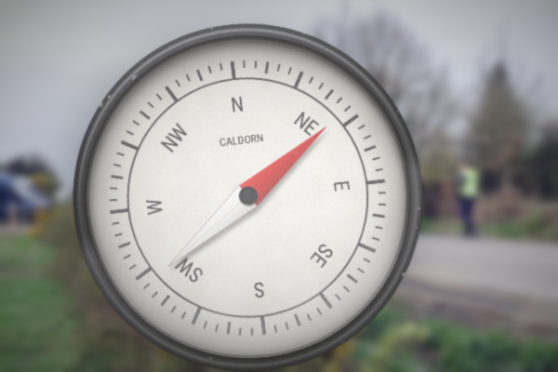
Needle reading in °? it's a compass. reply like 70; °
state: 55; °
